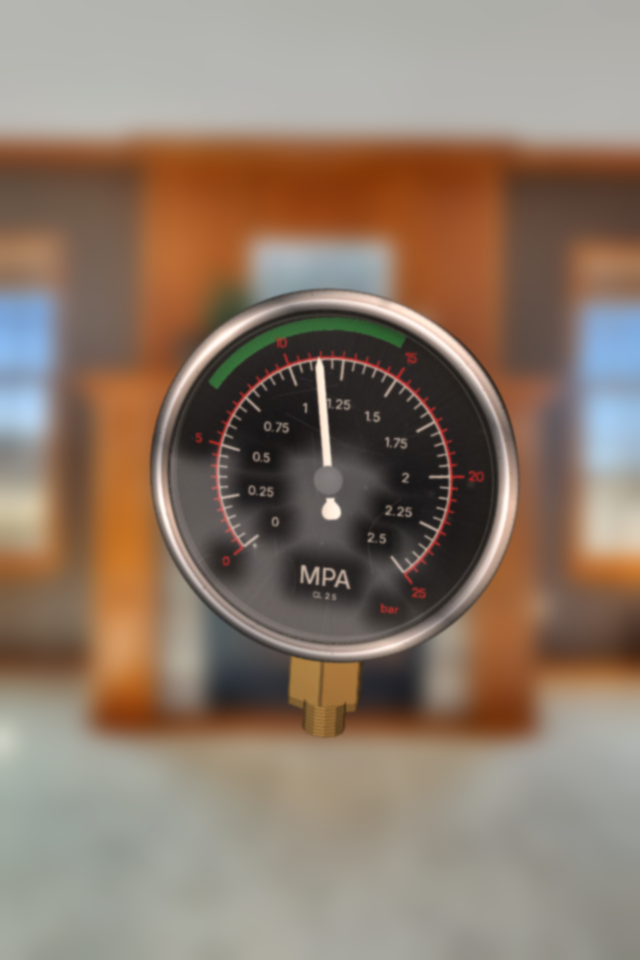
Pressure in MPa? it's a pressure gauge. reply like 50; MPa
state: 1.15; MPa
